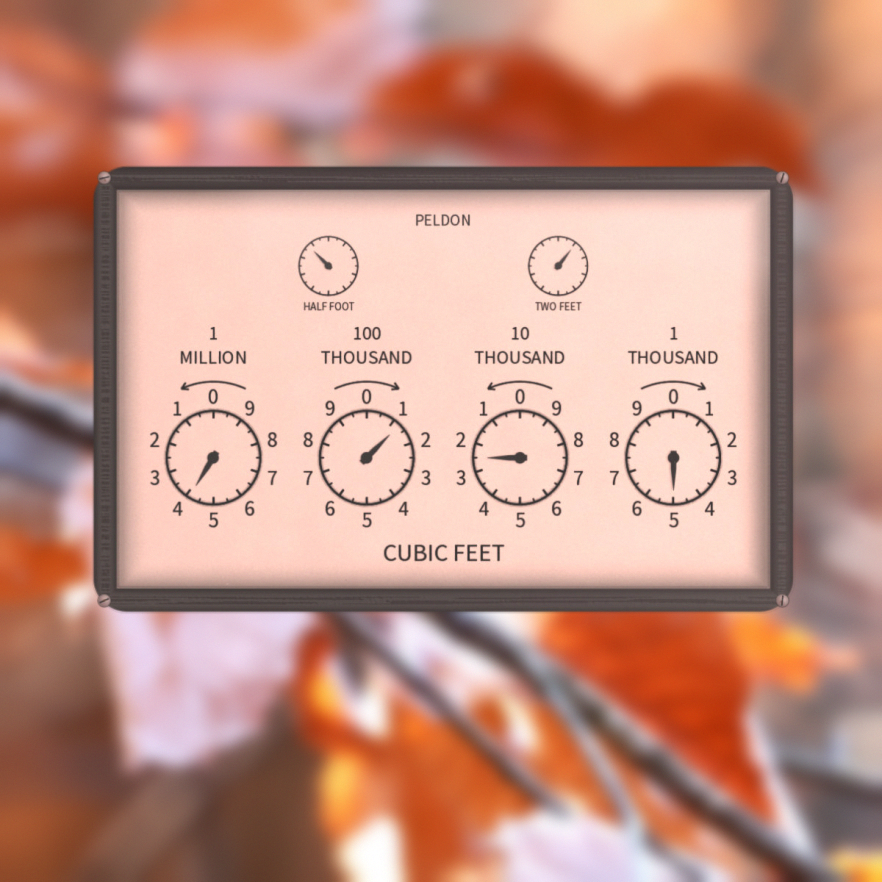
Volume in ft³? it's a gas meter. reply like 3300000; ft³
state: 412500; ft³
